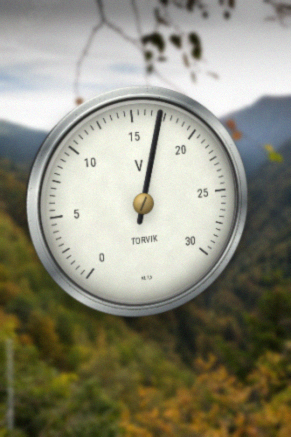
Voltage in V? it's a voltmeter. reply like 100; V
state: 17; V
